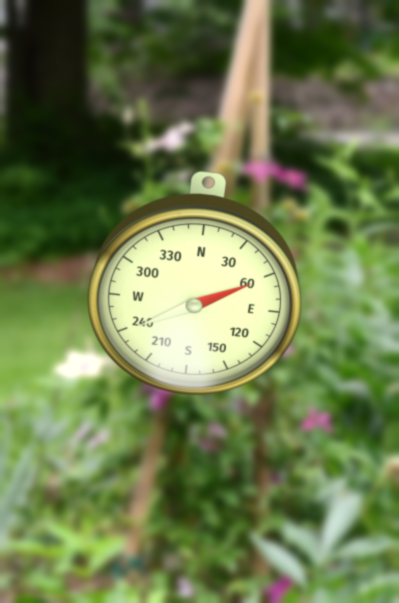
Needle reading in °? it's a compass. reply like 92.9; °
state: 60; °
